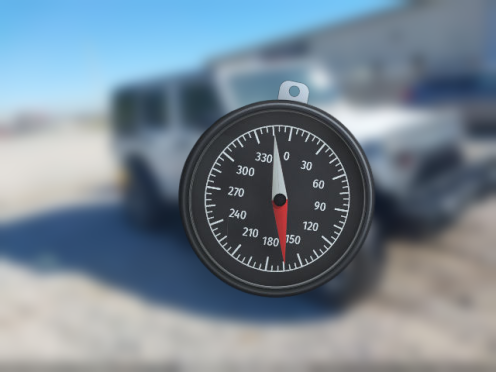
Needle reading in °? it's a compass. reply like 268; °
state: 165; °
